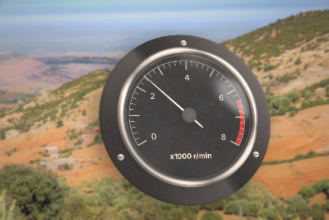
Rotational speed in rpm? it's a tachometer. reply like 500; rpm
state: 2400; rpm
